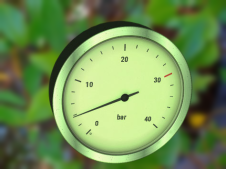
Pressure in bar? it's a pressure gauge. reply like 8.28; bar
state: 4; bar
